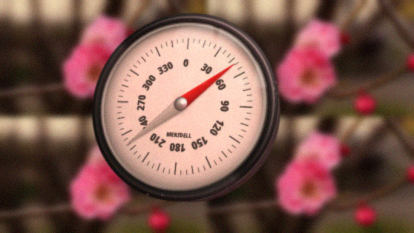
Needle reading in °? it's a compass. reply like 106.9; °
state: 50; °
